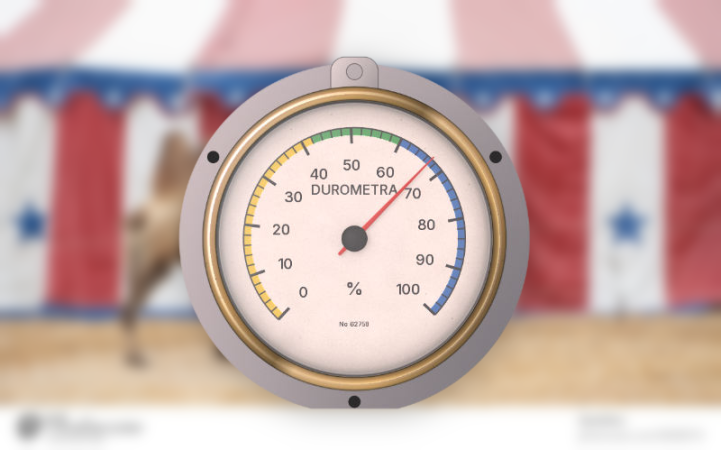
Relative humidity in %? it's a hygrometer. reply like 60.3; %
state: 67; %
